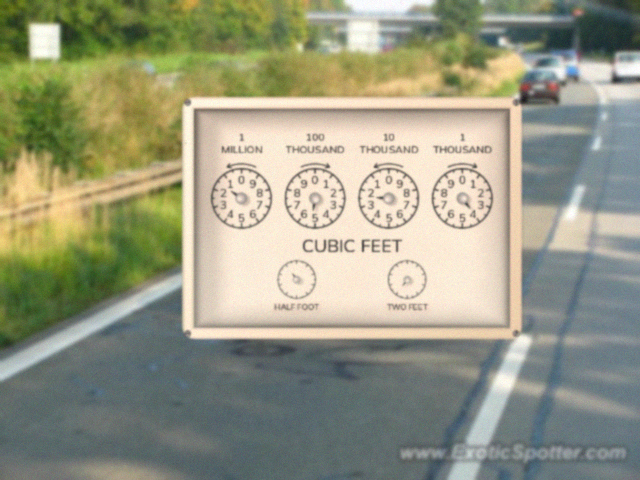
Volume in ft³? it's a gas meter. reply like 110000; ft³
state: 152400; ft³
